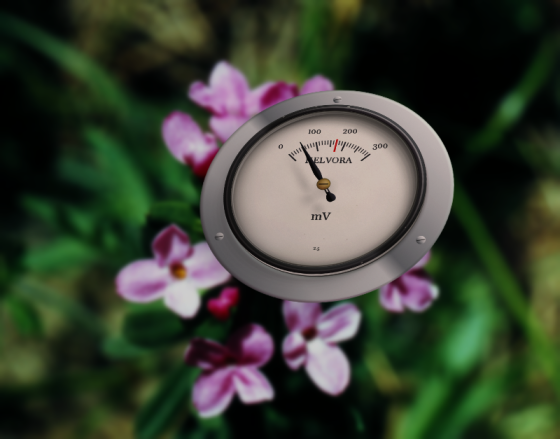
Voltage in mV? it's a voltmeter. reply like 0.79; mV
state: 50; mV
